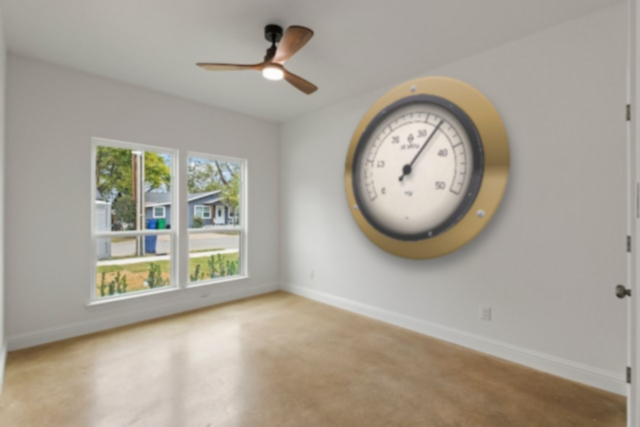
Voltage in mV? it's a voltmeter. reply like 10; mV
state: 34; mV
